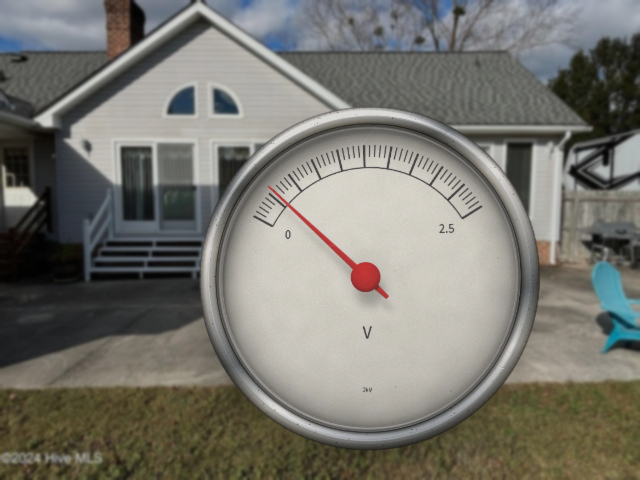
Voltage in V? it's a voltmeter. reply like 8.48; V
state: 0.3; V
